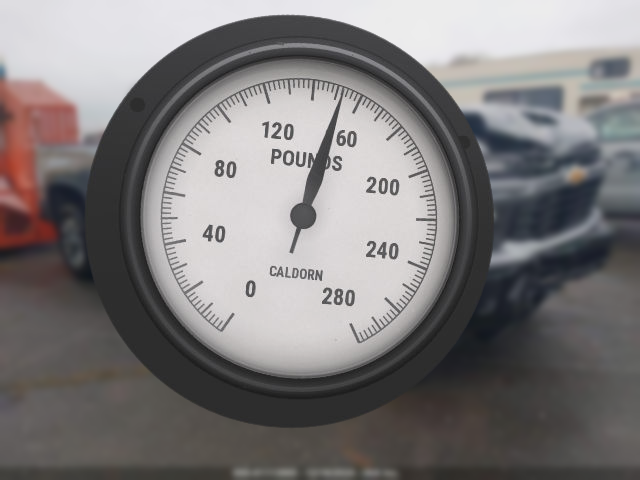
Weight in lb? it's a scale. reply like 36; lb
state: 152; lb
